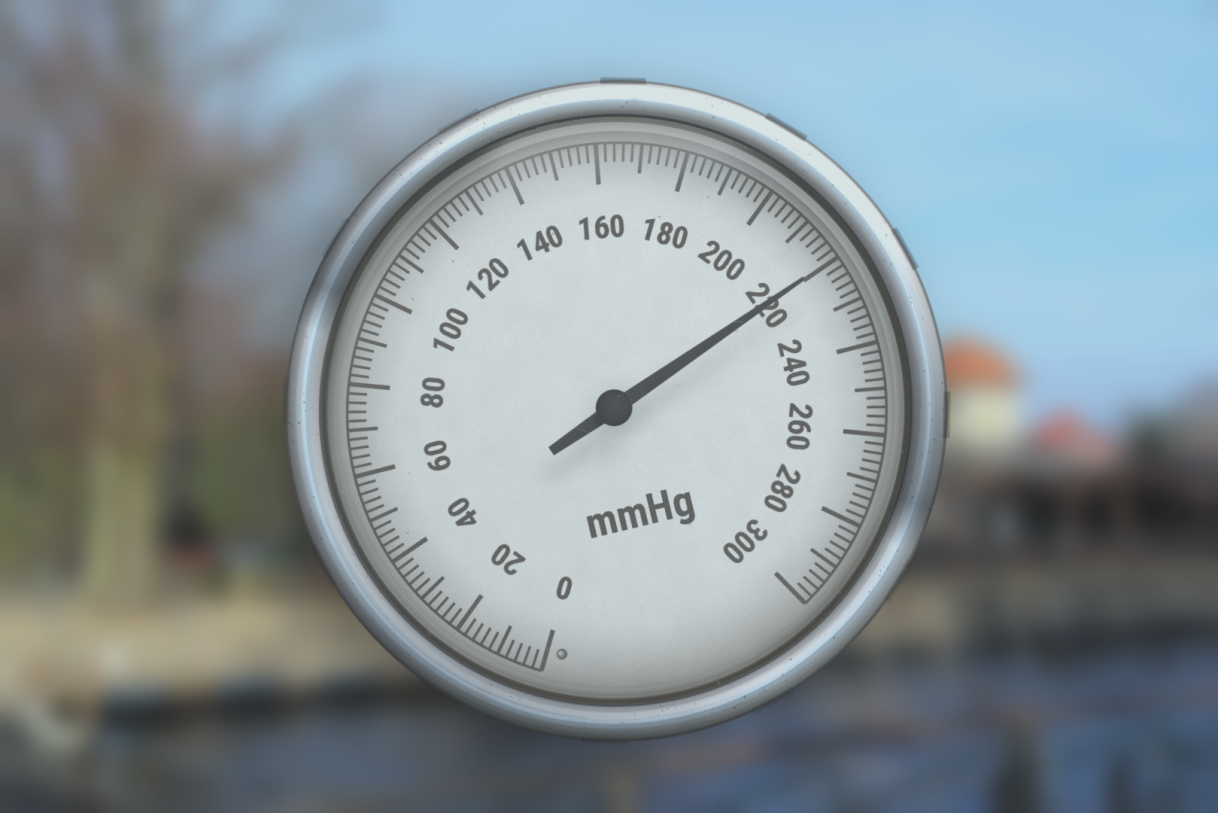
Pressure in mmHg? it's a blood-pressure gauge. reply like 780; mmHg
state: 220; mmHg
